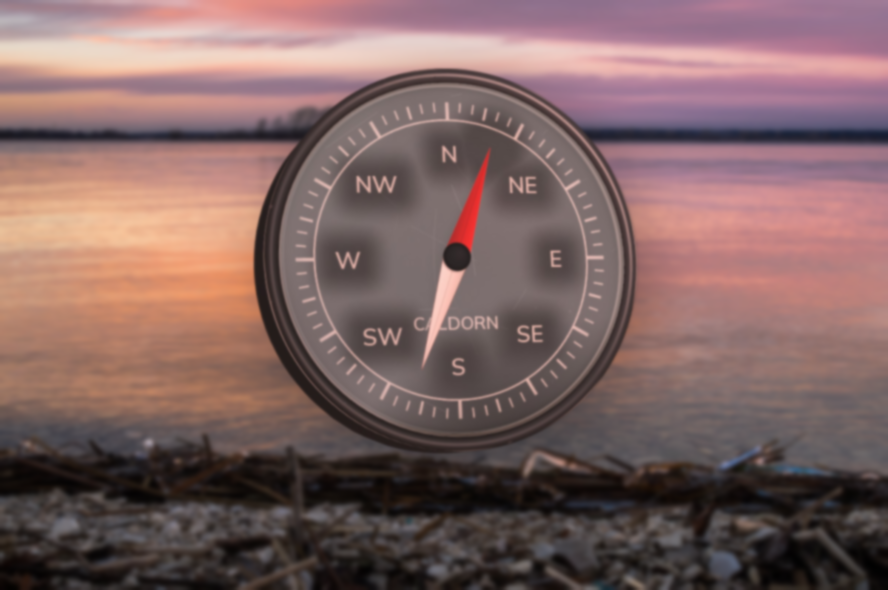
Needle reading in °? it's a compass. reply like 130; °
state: 20; °
